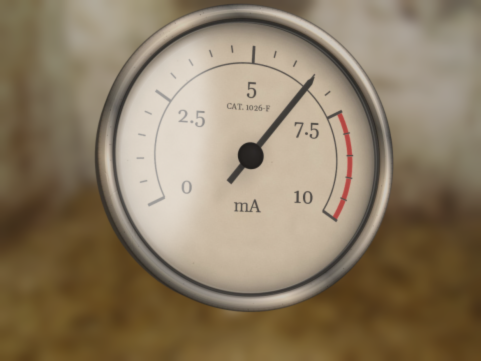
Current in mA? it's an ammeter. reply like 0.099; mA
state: 6.5; mA
